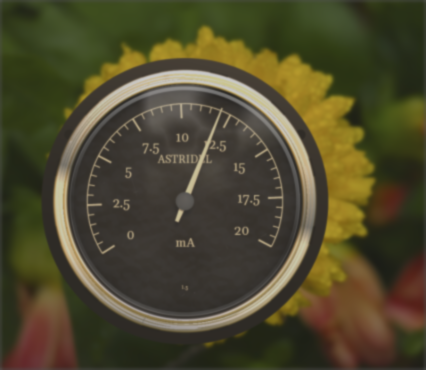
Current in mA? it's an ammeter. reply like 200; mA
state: 12; mA
